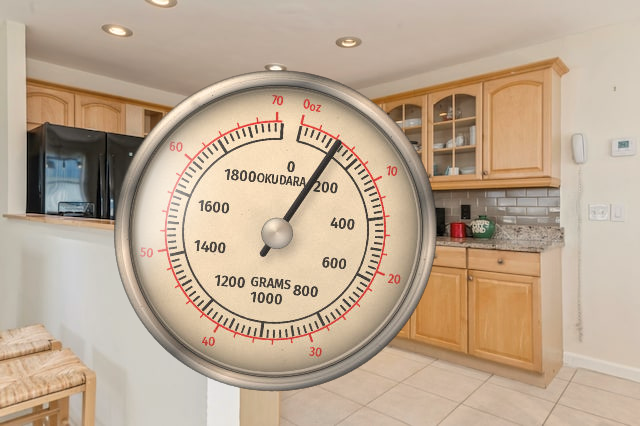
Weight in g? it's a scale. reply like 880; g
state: 120; g
